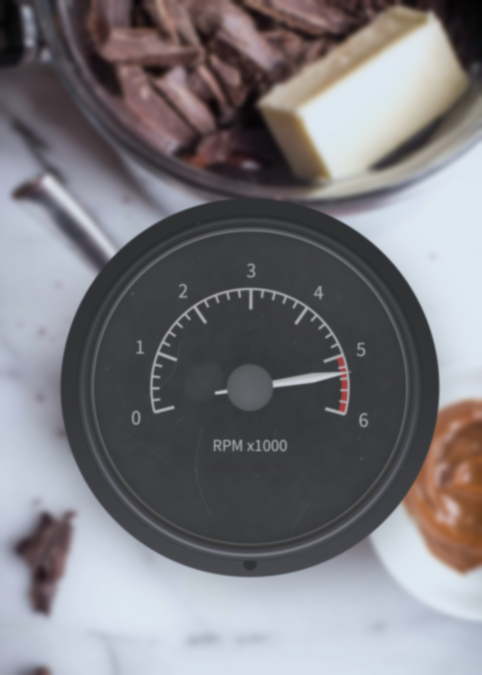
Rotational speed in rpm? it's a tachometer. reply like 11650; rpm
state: 5300; rpm
